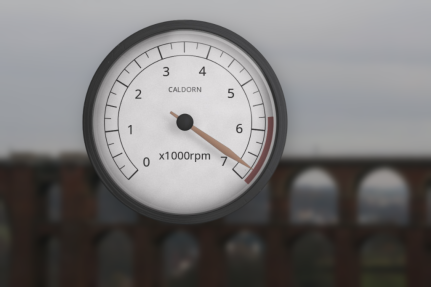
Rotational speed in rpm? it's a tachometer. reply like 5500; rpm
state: 6750; rpm
